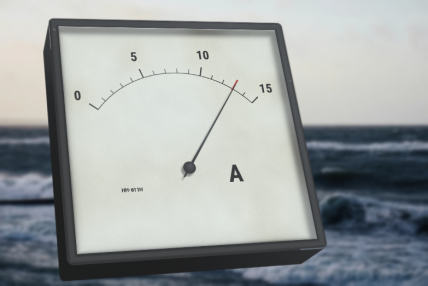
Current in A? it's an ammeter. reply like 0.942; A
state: 13; A
